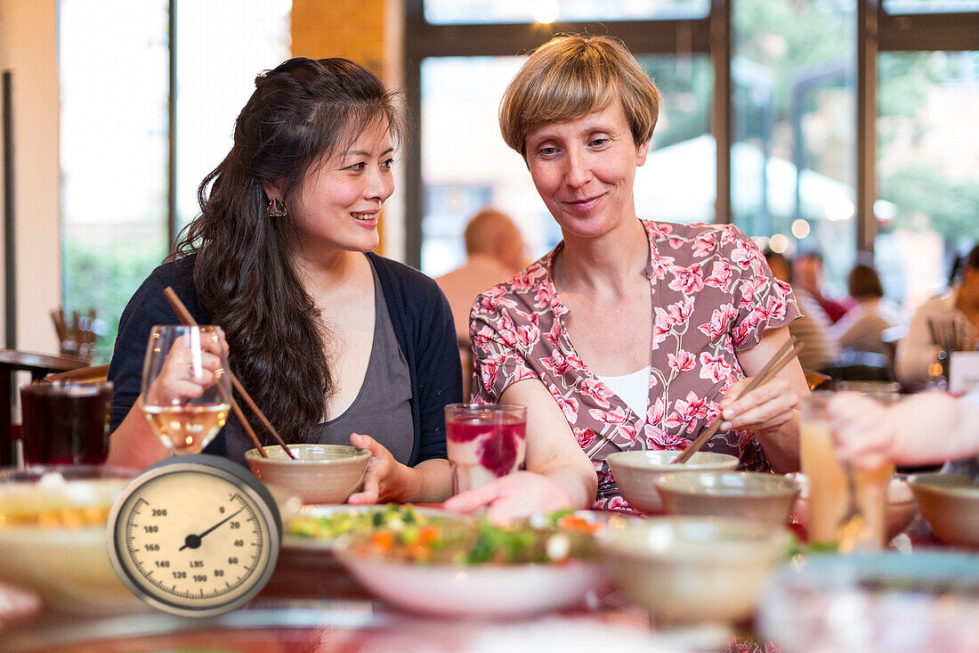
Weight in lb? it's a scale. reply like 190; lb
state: 10; lb
